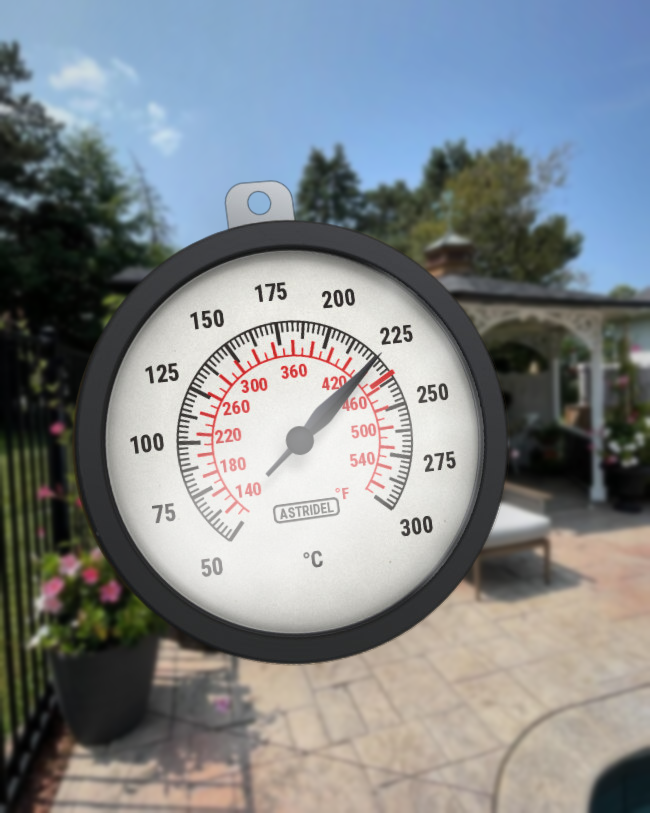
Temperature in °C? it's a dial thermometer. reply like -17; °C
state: 225; °C
